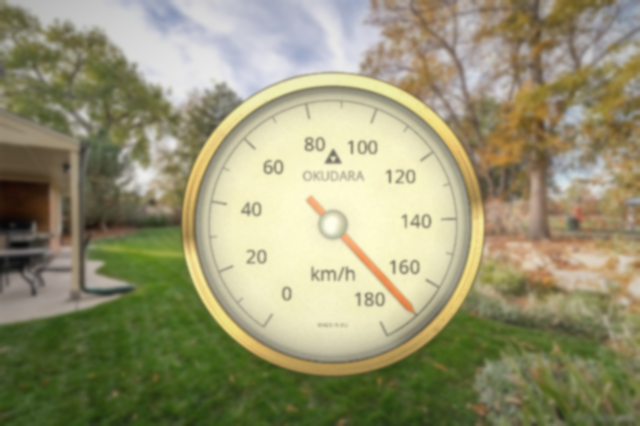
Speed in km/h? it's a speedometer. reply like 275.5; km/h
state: 170; km/h
